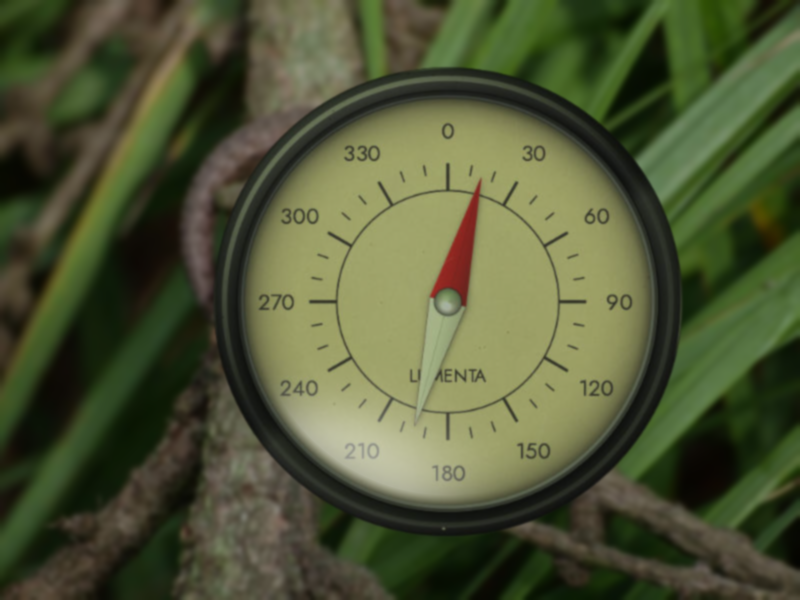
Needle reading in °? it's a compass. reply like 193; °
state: 15; °
